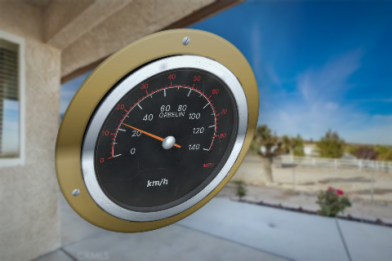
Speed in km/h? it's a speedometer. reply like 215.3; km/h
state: 25; km/h
